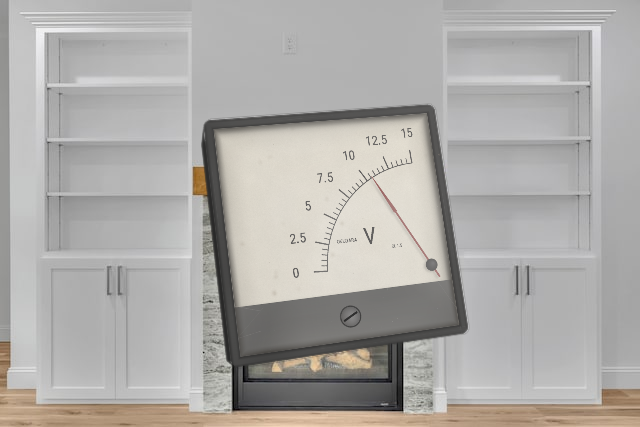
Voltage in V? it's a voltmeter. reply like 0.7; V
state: 10.5; V
